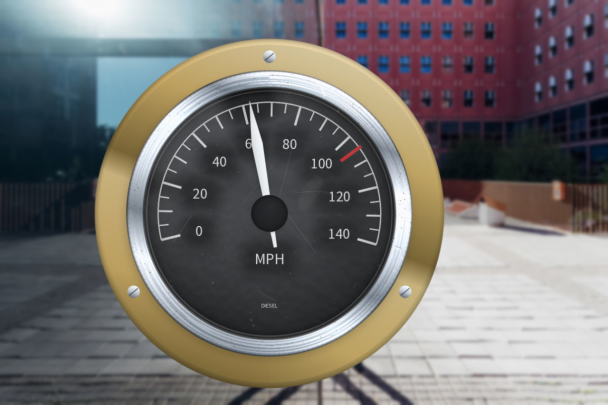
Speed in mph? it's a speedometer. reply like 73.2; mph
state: 62.5; mph
